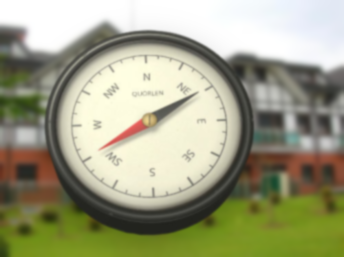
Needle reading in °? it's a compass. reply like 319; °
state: 240; °
